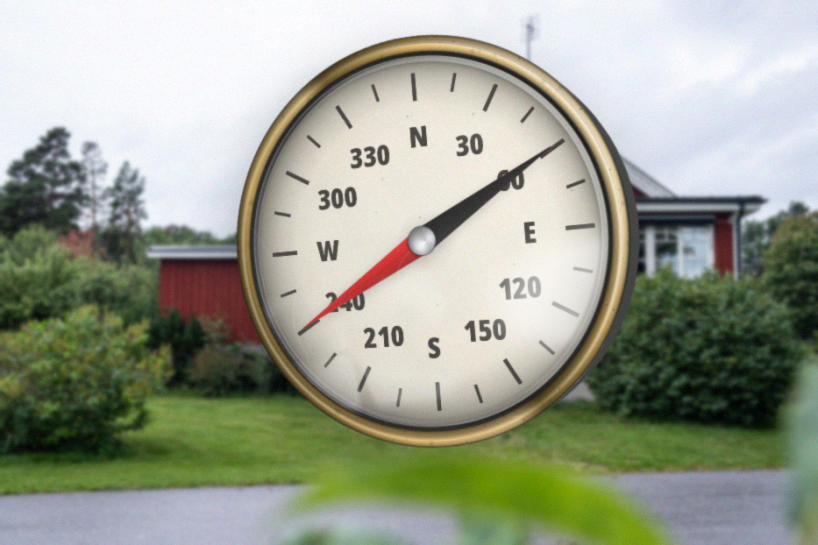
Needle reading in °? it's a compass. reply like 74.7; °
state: 240; °
